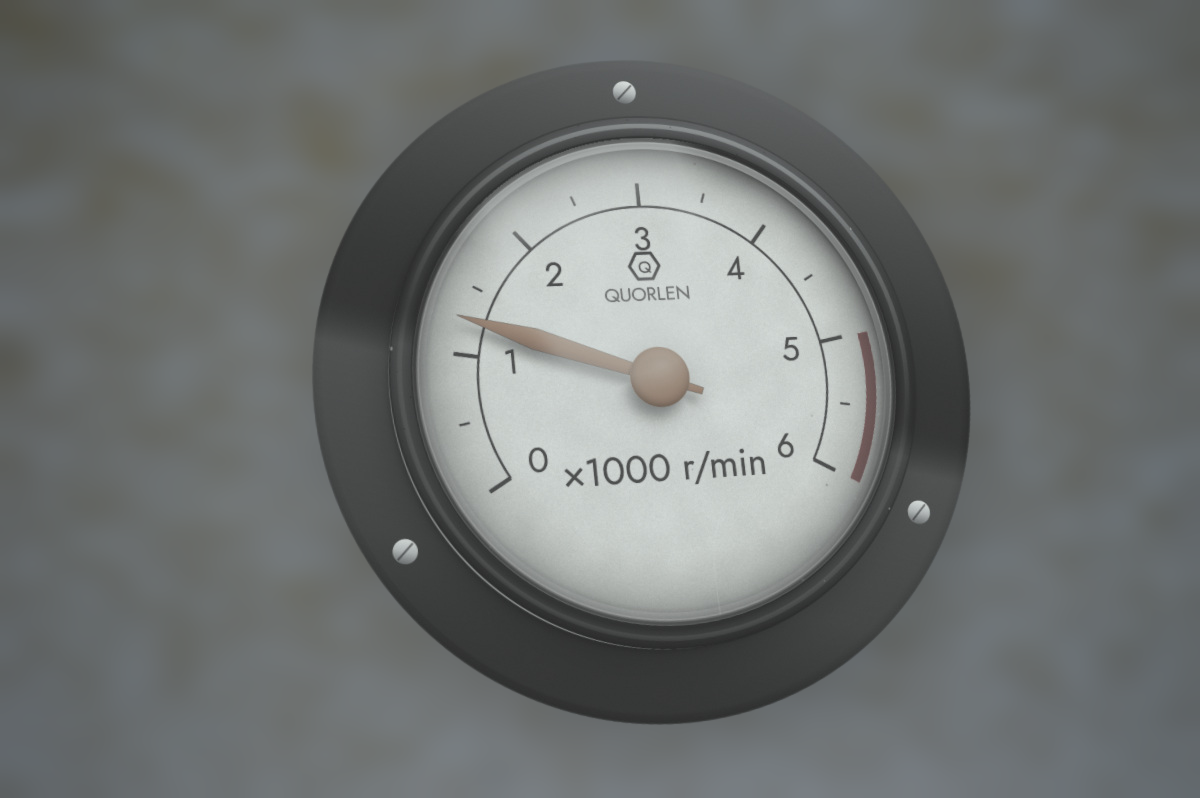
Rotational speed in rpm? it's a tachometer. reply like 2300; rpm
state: 1250; rpm
